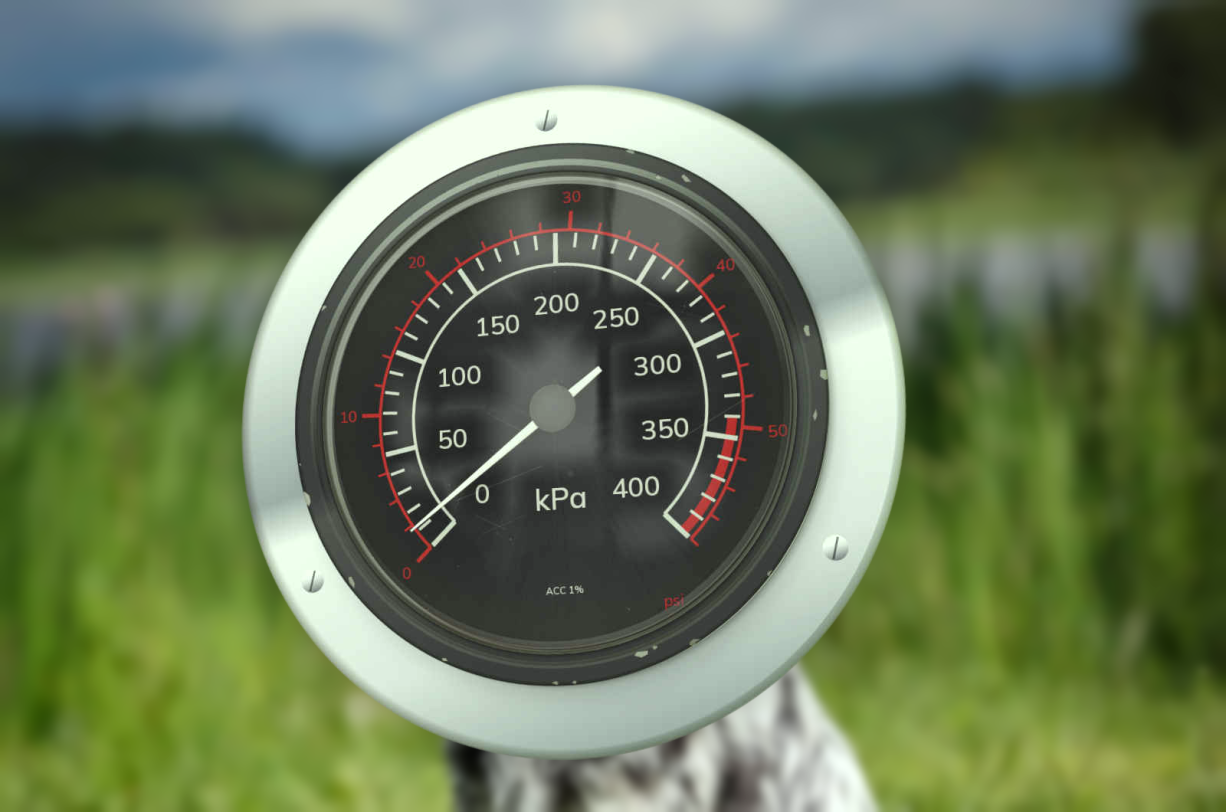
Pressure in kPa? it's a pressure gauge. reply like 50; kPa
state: 10; kPa
